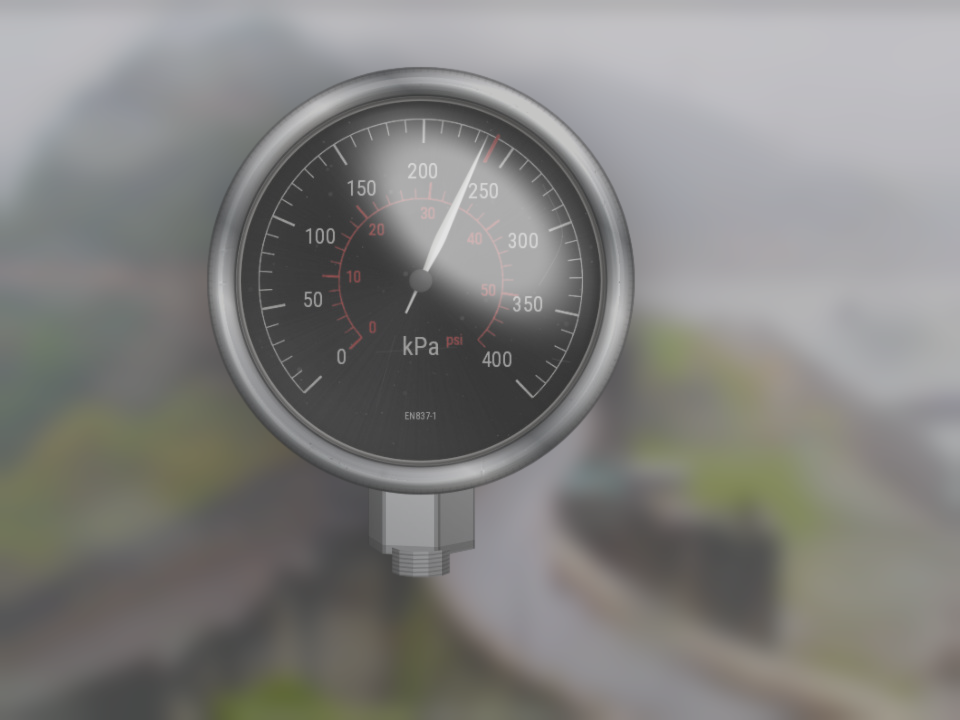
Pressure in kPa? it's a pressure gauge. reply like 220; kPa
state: 235; kPa
